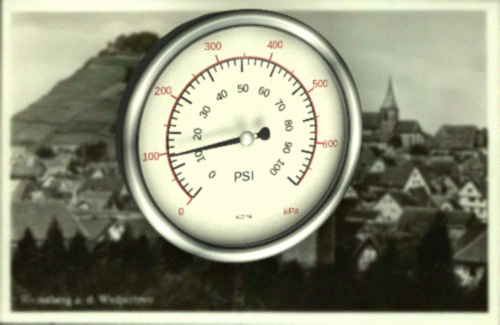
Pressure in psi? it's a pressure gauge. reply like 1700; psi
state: 14; psi
